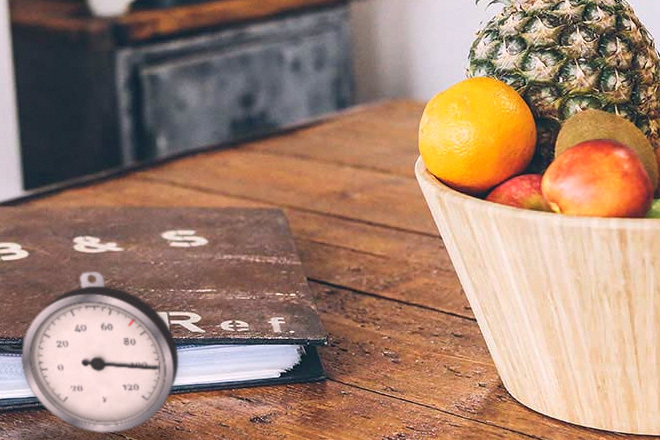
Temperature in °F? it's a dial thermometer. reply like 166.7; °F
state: 100; °F
